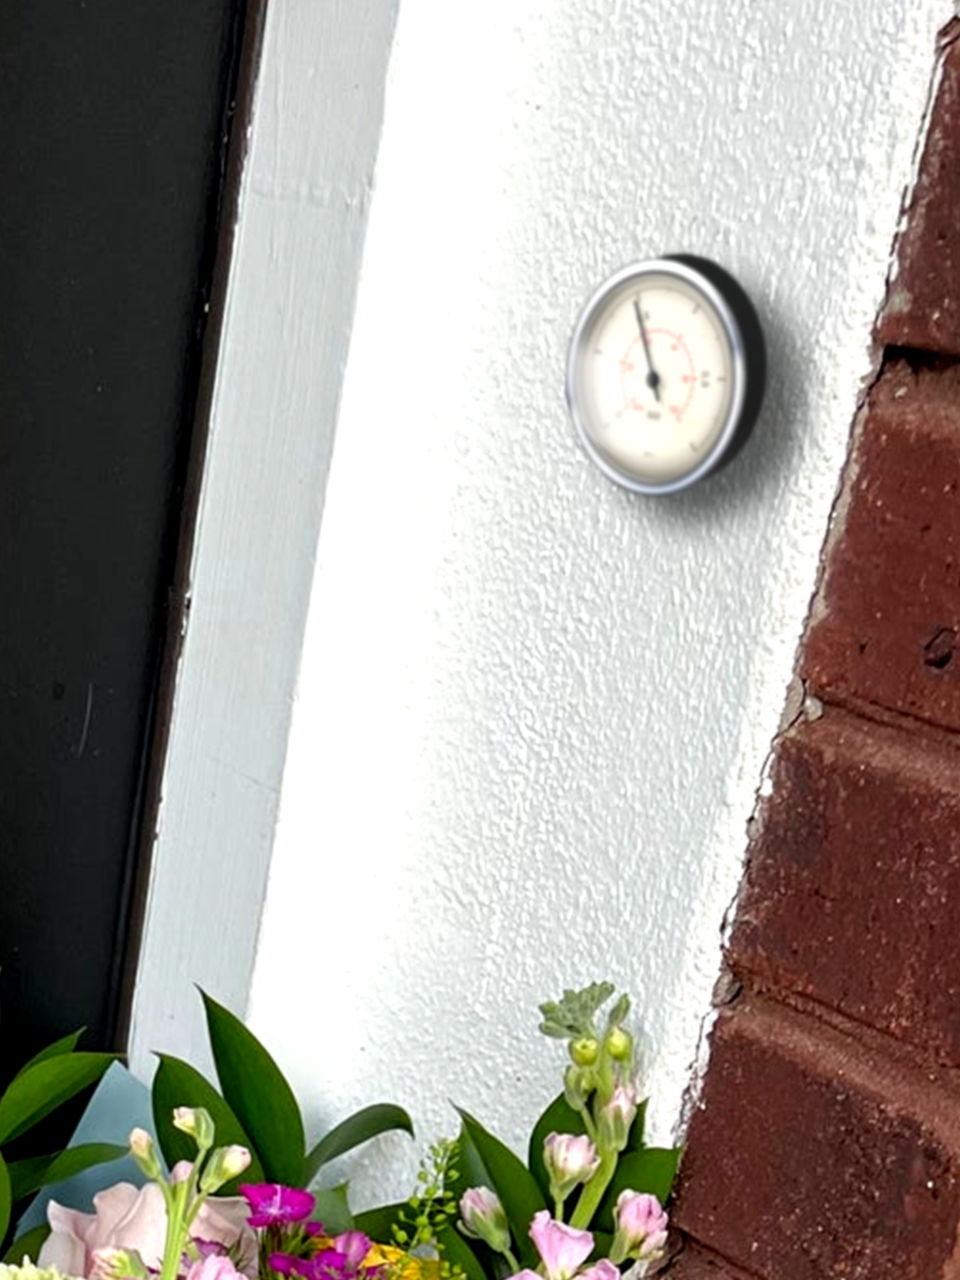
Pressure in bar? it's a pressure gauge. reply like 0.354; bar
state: 0.4; bar
